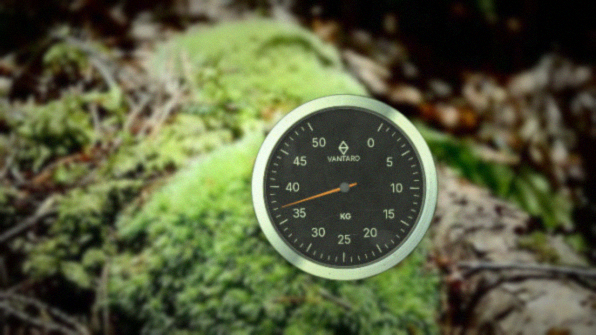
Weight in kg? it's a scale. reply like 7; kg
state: 37; kg
